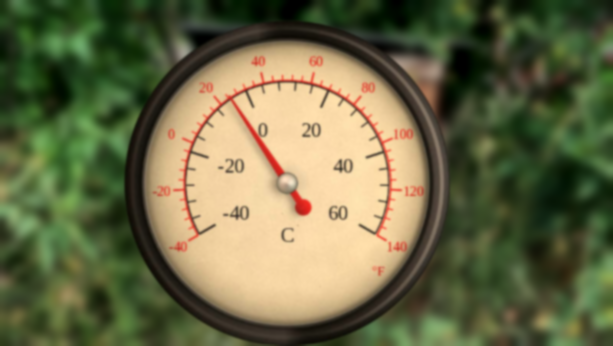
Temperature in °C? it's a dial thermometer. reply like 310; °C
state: -4; °C
